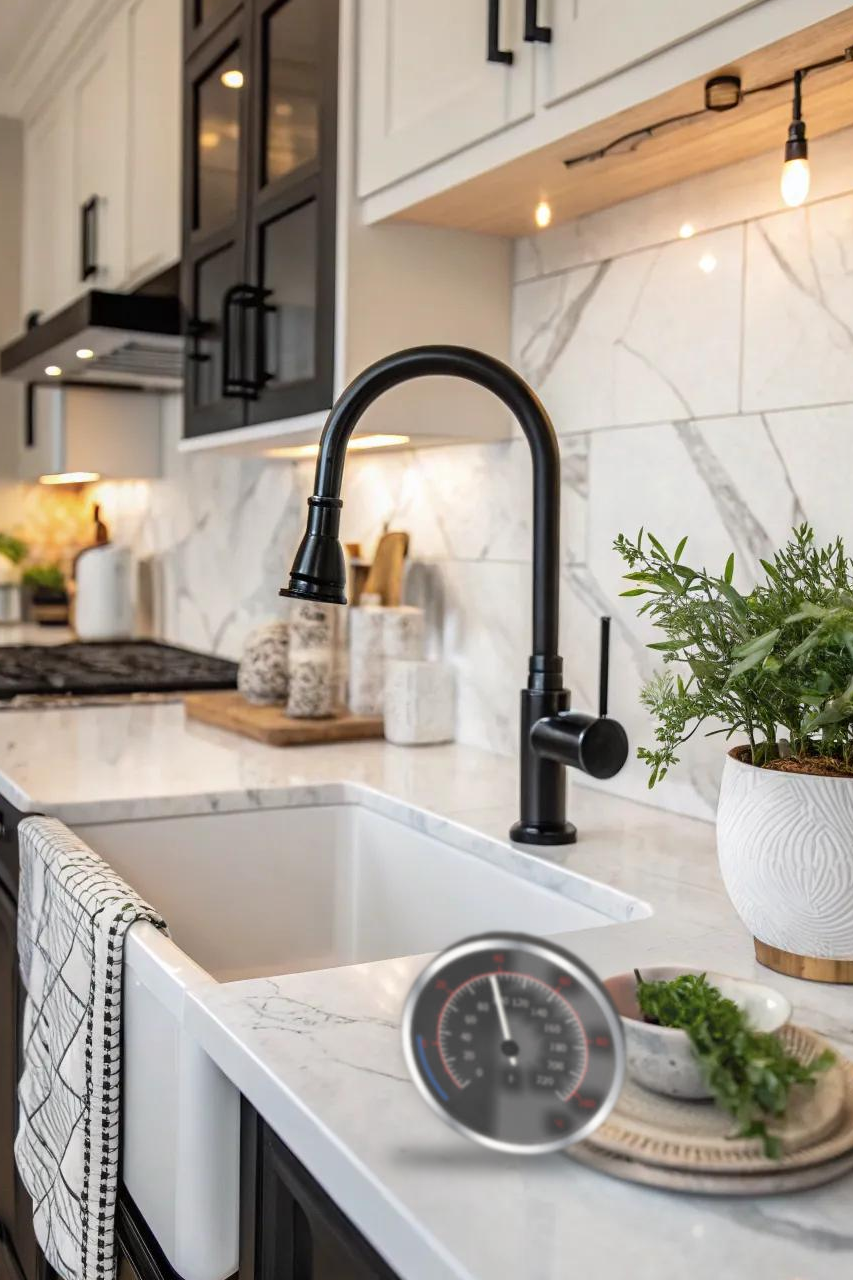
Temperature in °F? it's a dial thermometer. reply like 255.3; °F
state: 100; °F
